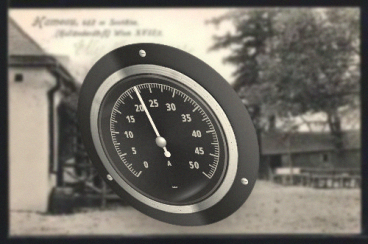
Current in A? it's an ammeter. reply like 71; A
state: 22.5; A
